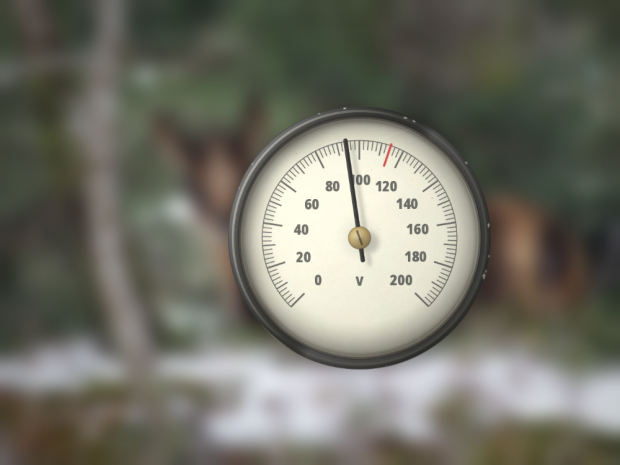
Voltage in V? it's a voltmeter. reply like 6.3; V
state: 94; V
